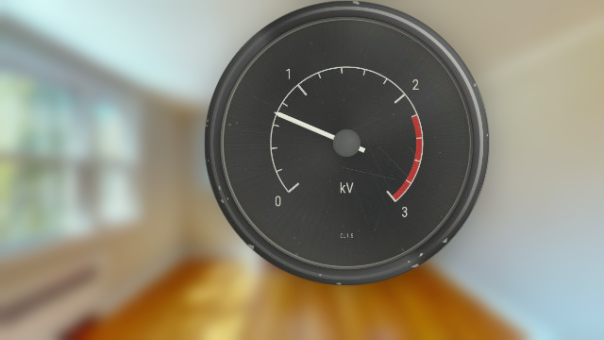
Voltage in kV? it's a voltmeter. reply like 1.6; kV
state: 0.7; kV
